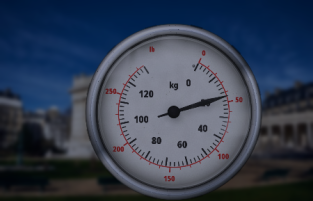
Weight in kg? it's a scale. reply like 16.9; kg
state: 20; kg
